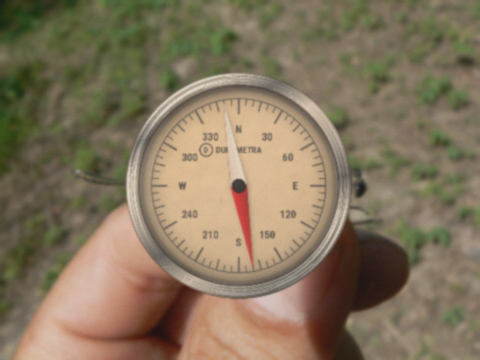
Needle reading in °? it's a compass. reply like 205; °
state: 170; °
